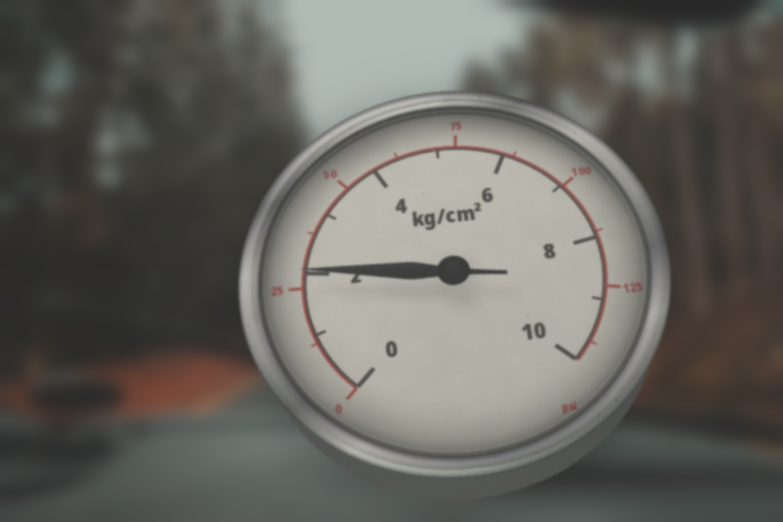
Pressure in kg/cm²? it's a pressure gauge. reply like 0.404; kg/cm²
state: 2; kg/cm²
